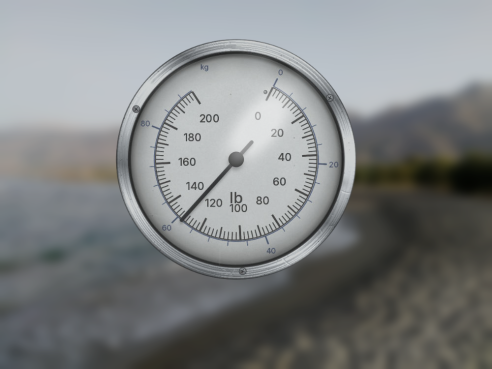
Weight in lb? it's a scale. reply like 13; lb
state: 130; lb
